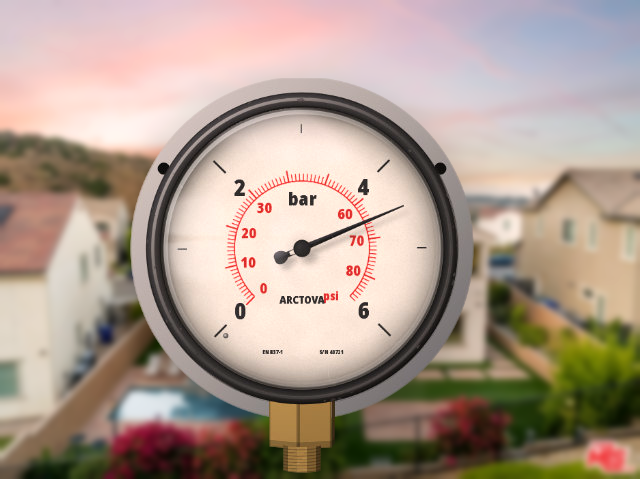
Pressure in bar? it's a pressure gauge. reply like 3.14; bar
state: 4.5; bar
